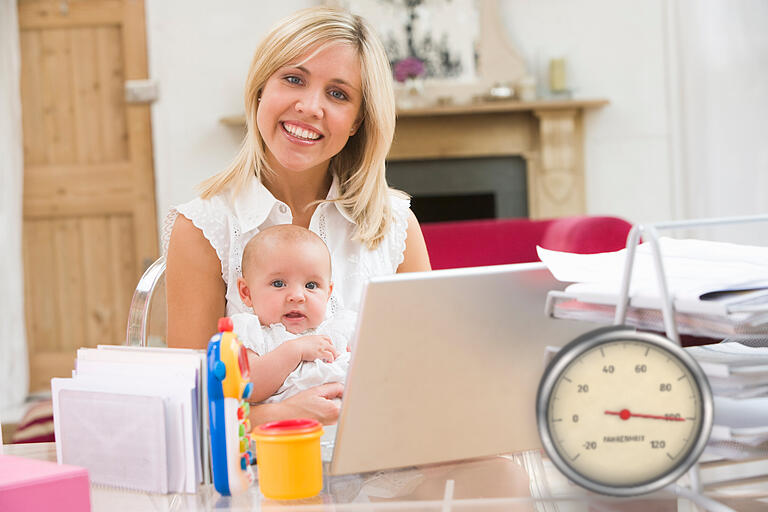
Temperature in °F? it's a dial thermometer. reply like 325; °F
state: 100; °F
